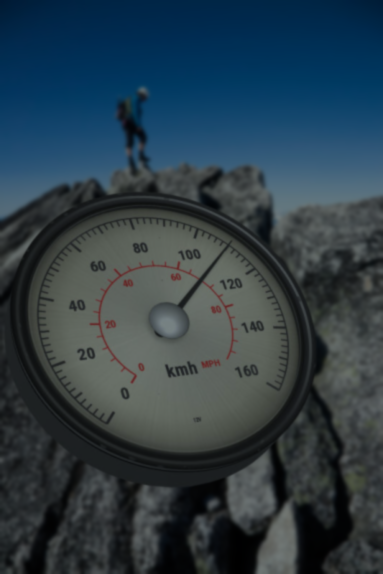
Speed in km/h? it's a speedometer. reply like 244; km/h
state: 110; km/h
